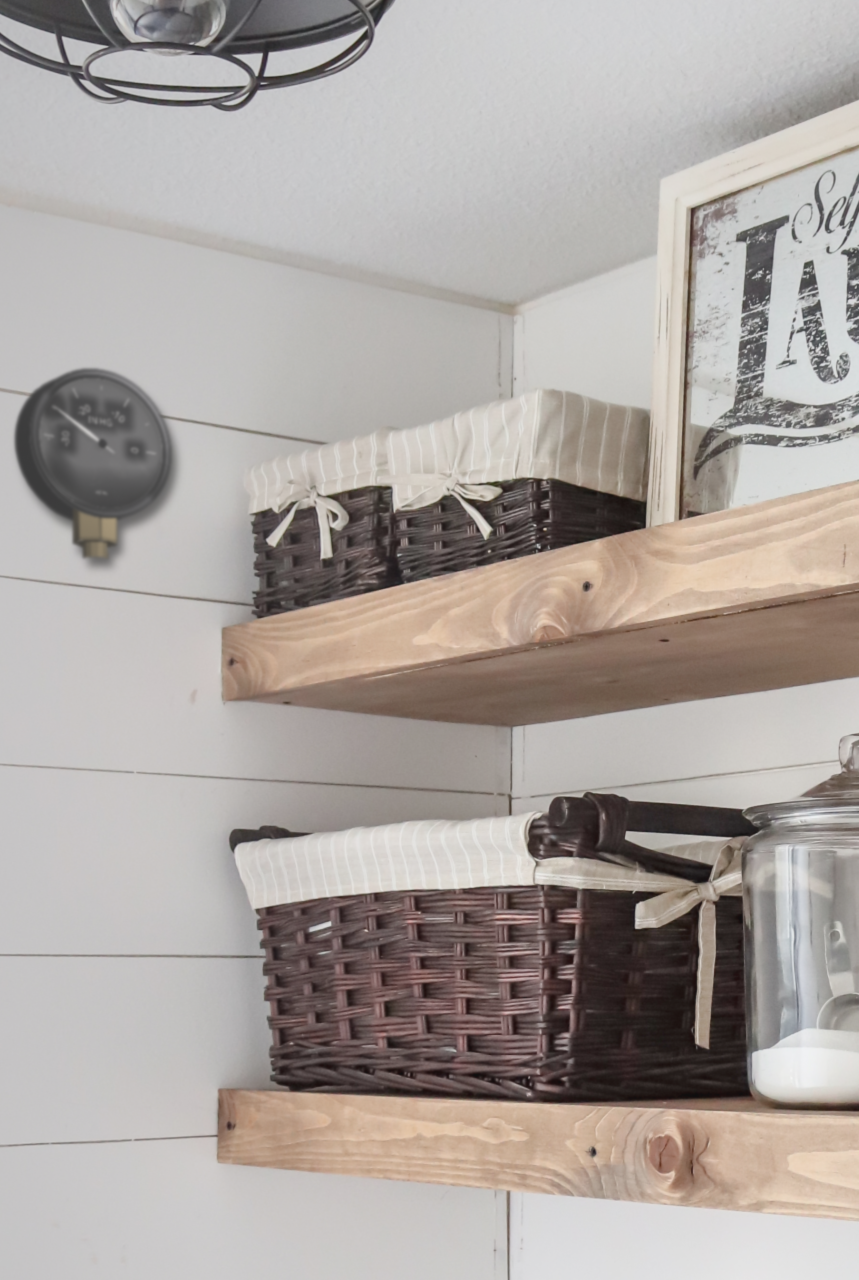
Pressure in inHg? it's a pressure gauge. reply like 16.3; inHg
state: -25; inHg
